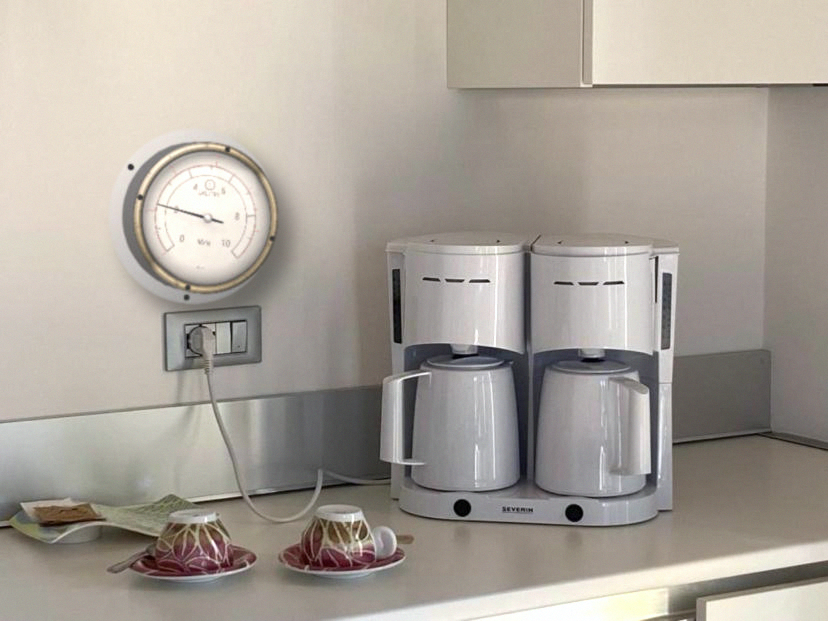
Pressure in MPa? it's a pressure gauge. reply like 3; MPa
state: 2; MPa
